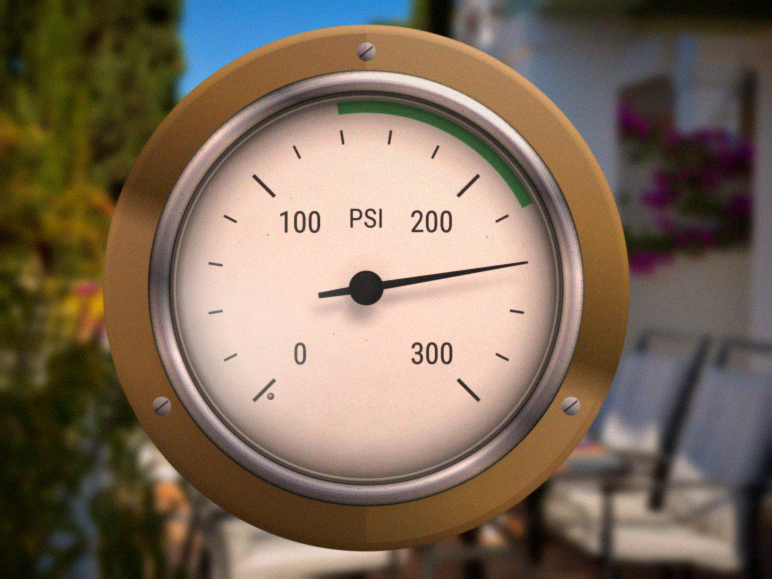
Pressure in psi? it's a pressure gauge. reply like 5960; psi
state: 240; psi
